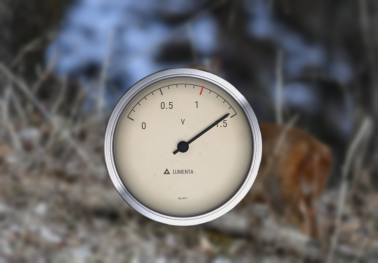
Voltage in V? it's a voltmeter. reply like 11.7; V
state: 1.45; V
